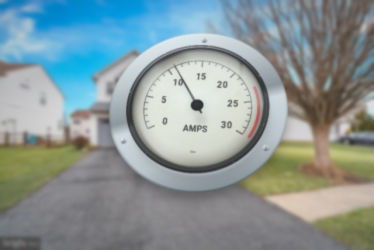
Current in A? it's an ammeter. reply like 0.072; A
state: 11; A
